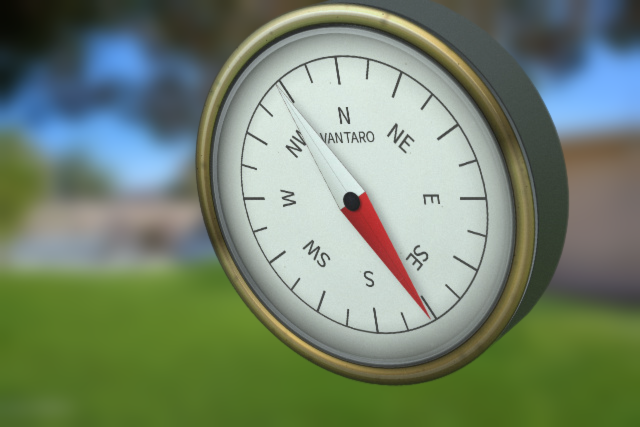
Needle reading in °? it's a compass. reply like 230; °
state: 150; °
